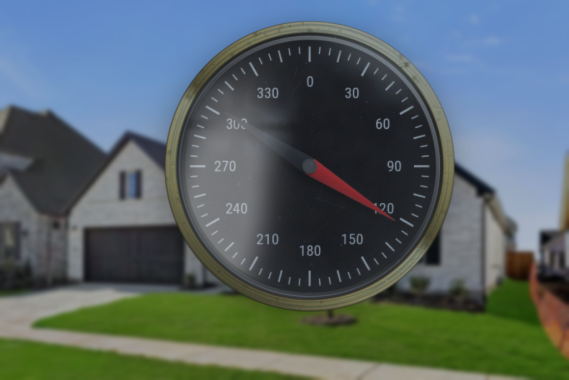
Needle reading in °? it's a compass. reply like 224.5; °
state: 122.5; °
